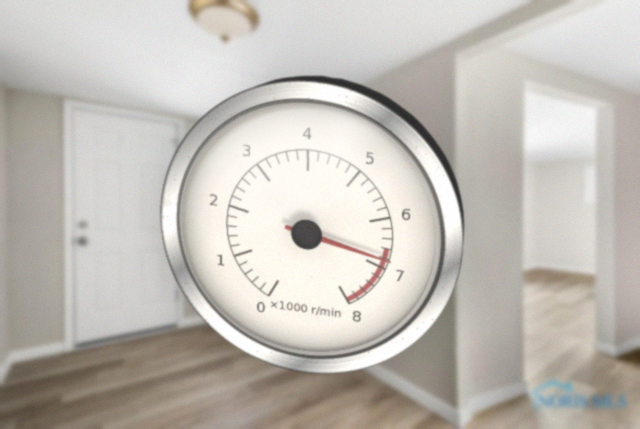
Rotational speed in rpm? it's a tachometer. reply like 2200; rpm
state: 6800; rpm
